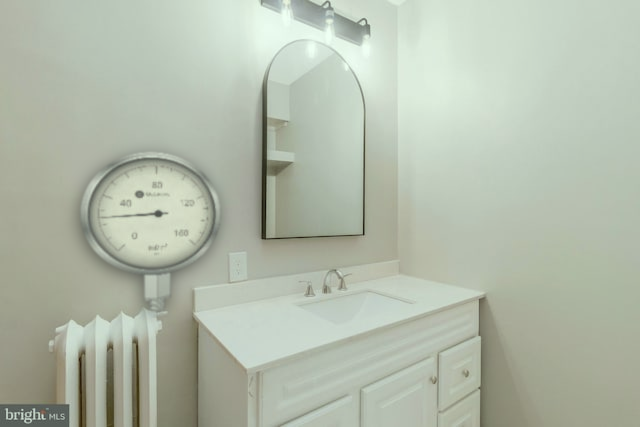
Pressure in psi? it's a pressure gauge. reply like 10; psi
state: 25; psi
